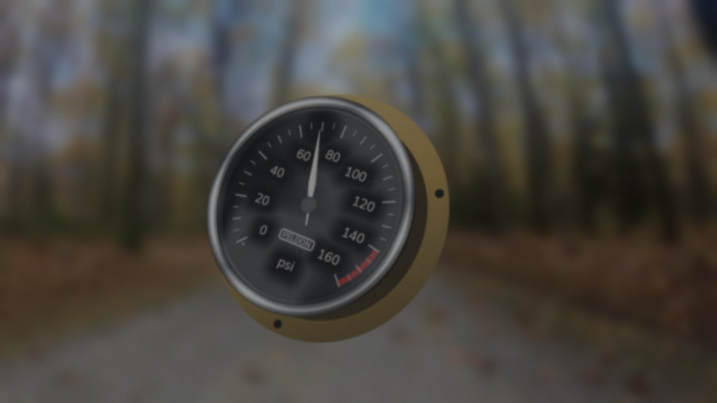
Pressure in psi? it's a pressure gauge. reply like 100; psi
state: 70; psi
